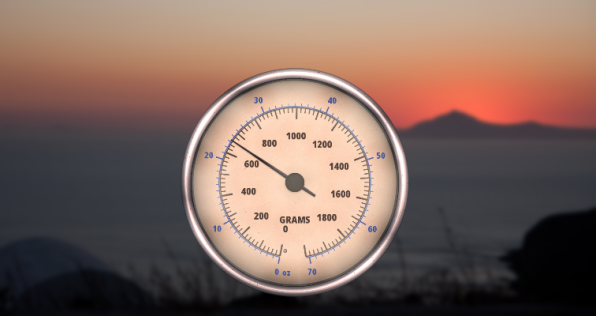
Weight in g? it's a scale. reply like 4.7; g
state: 660; g
